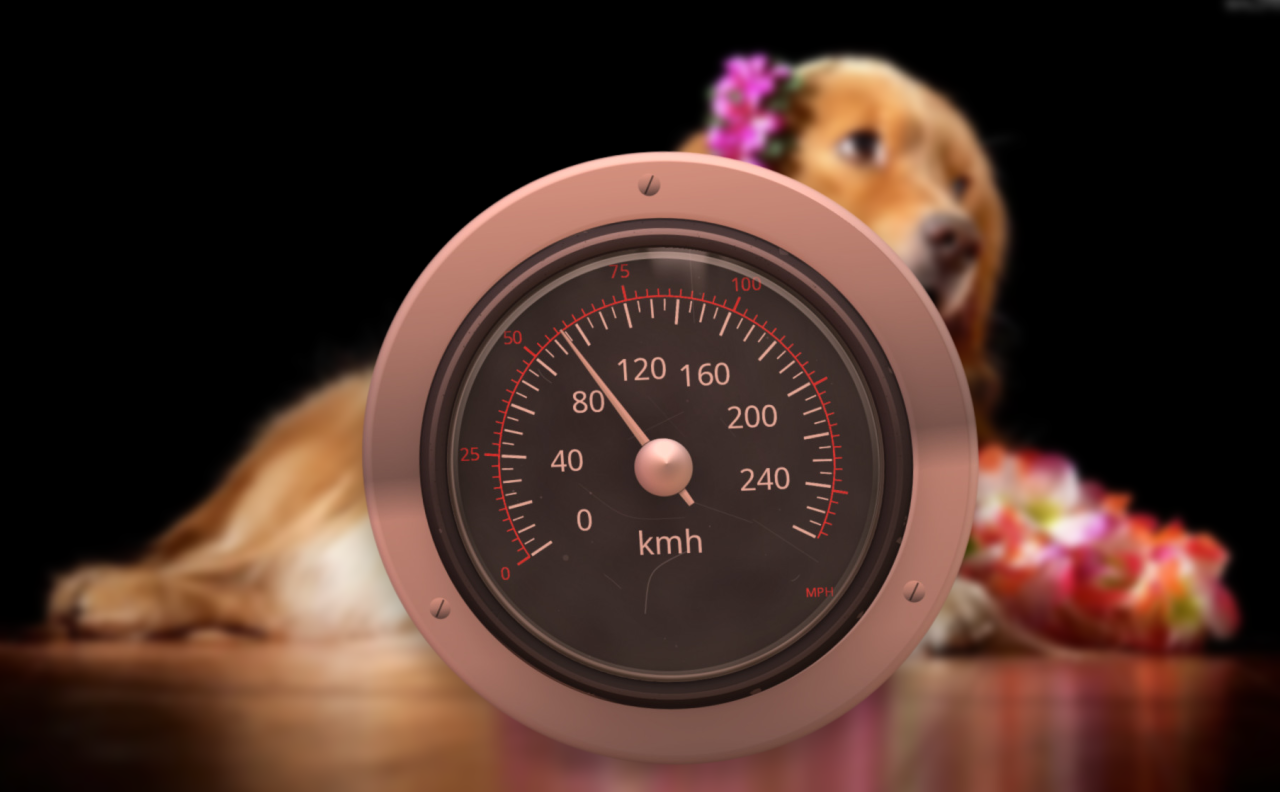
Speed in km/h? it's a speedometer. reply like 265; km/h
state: 95; km/h
